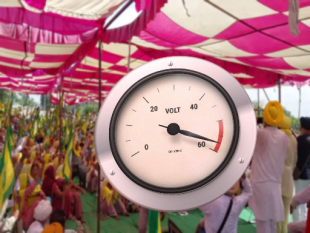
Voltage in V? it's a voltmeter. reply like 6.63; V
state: 57.5; V
